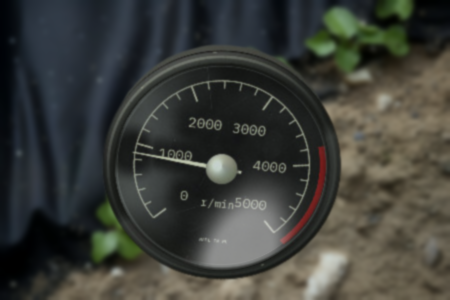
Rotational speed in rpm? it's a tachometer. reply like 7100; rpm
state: 900; rpm
